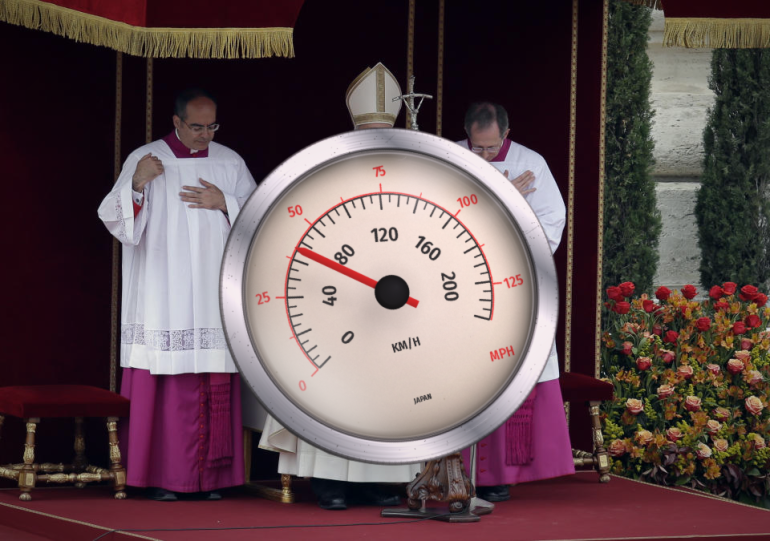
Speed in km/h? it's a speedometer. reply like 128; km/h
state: 65; km/h
